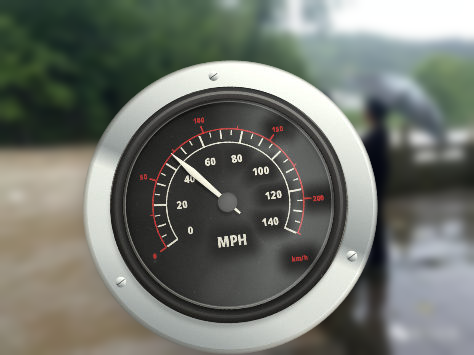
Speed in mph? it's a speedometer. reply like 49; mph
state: 45; mph
